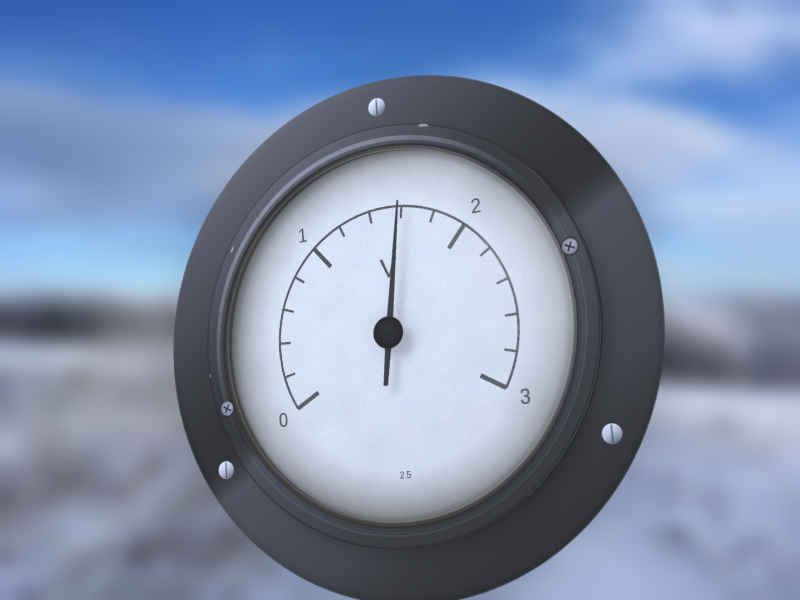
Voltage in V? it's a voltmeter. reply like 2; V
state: 1.6; V
